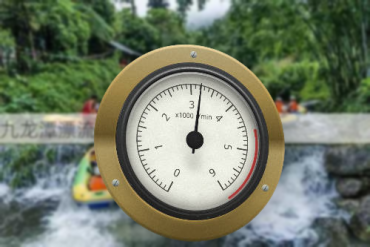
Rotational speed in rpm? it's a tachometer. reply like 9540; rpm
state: 3200; rpm
